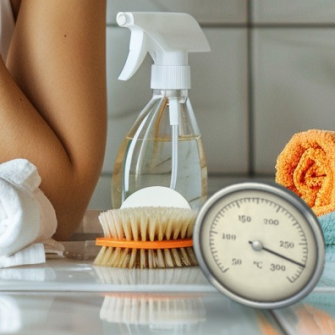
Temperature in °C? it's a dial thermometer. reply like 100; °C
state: 275; °C
